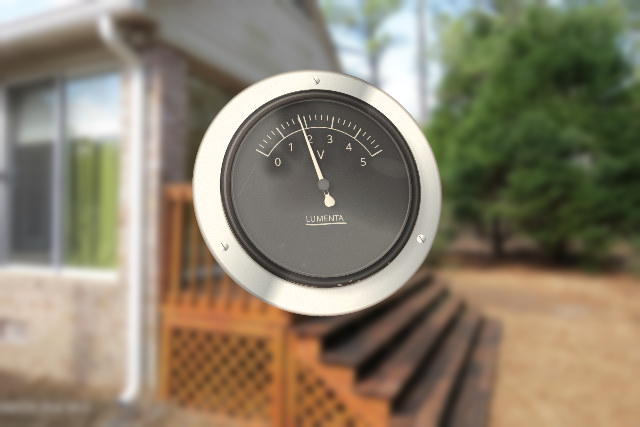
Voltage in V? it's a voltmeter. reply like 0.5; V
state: 1.8; V
